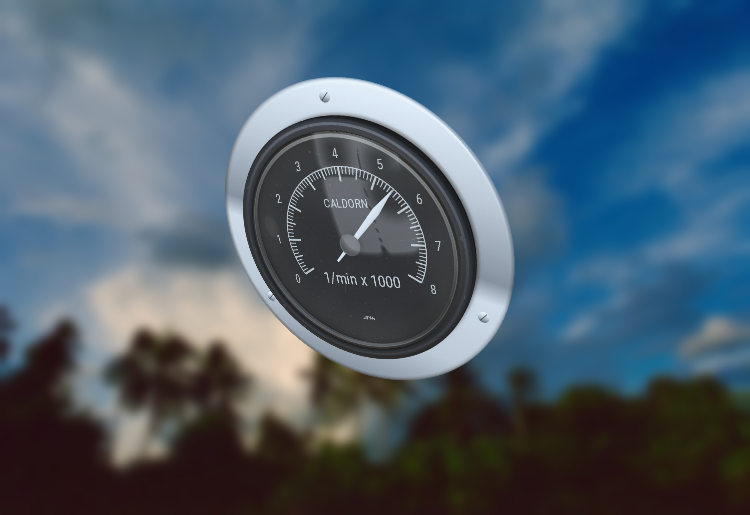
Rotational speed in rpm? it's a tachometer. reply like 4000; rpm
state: 5500; rpm
